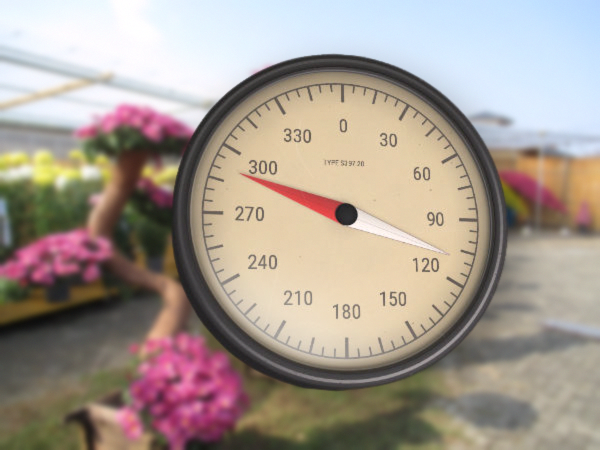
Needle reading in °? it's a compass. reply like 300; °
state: 290; °
